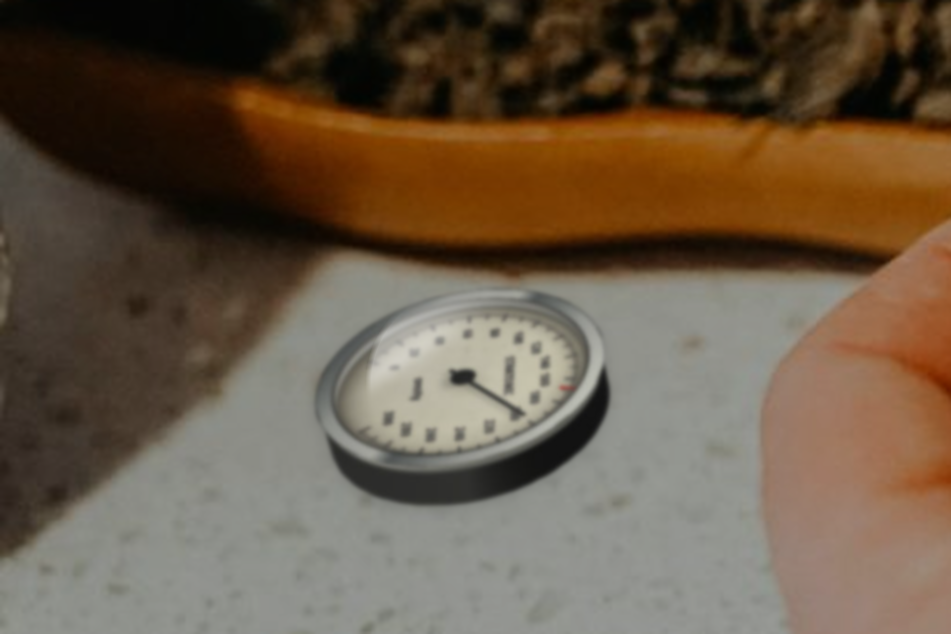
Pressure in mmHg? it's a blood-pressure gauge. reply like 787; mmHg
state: 200; mmHg
